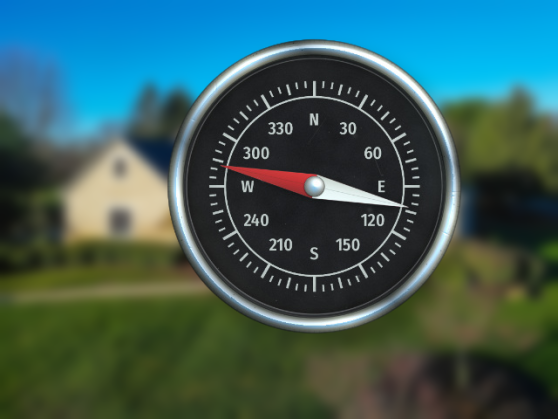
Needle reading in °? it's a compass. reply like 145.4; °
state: 282.5; °
